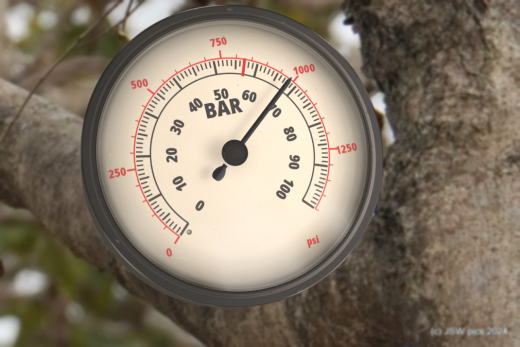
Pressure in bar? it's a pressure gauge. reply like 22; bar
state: 68; bar
